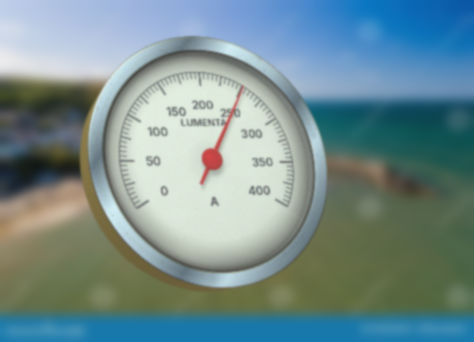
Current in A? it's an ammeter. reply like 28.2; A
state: 250; A
